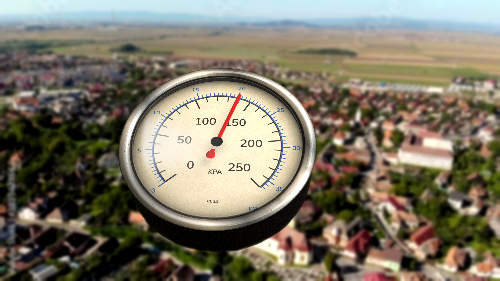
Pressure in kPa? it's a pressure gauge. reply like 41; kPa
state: 140; kPa
